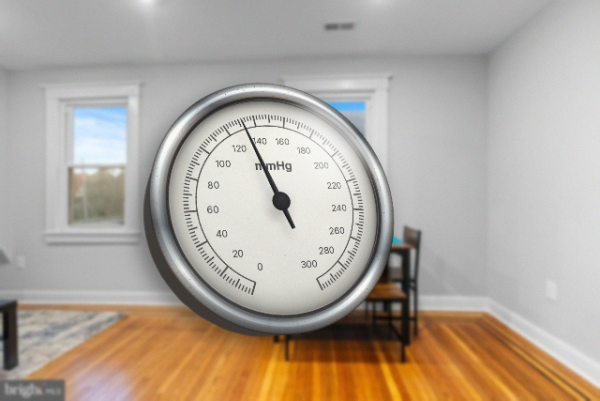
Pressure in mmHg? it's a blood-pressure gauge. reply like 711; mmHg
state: 130; mmHg
